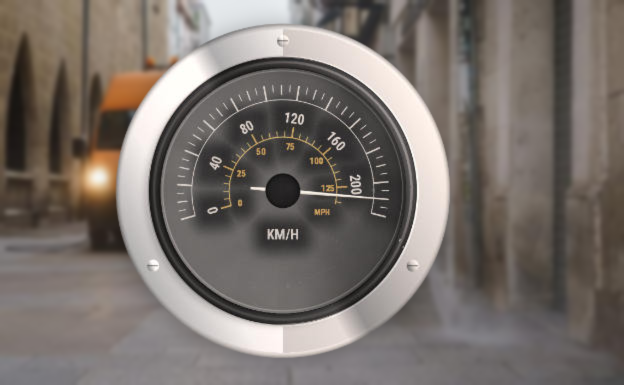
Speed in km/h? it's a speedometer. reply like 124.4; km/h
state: 210; km/h
